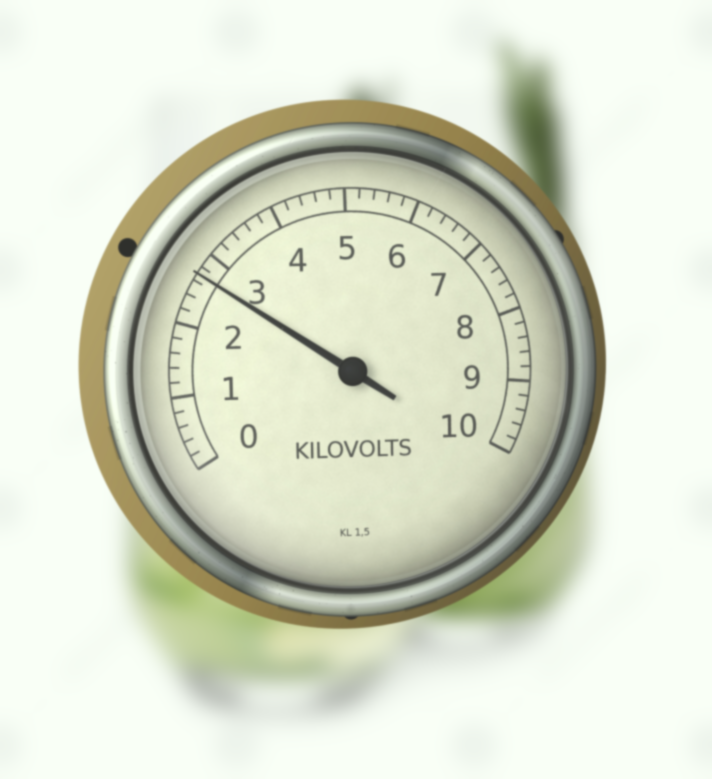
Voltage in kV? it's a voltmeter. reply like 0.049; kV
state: 2.7; kV
